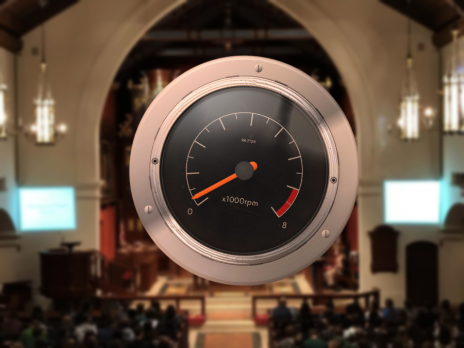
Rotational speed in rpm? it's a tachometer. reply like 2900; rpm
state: 250; rpm
